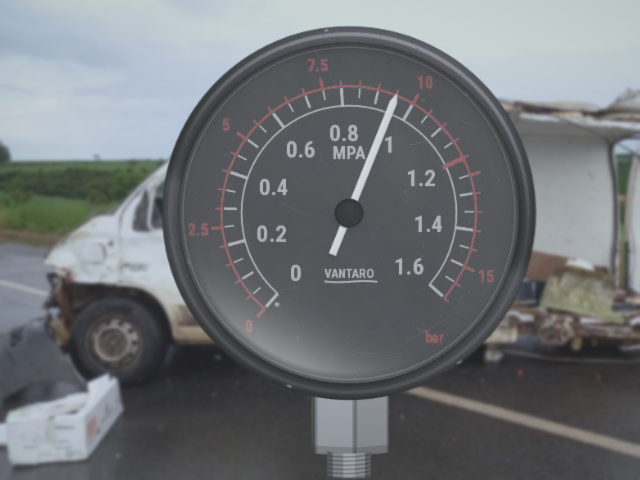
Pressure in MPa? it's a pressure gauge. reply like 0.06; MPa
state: 0.95; MPa
